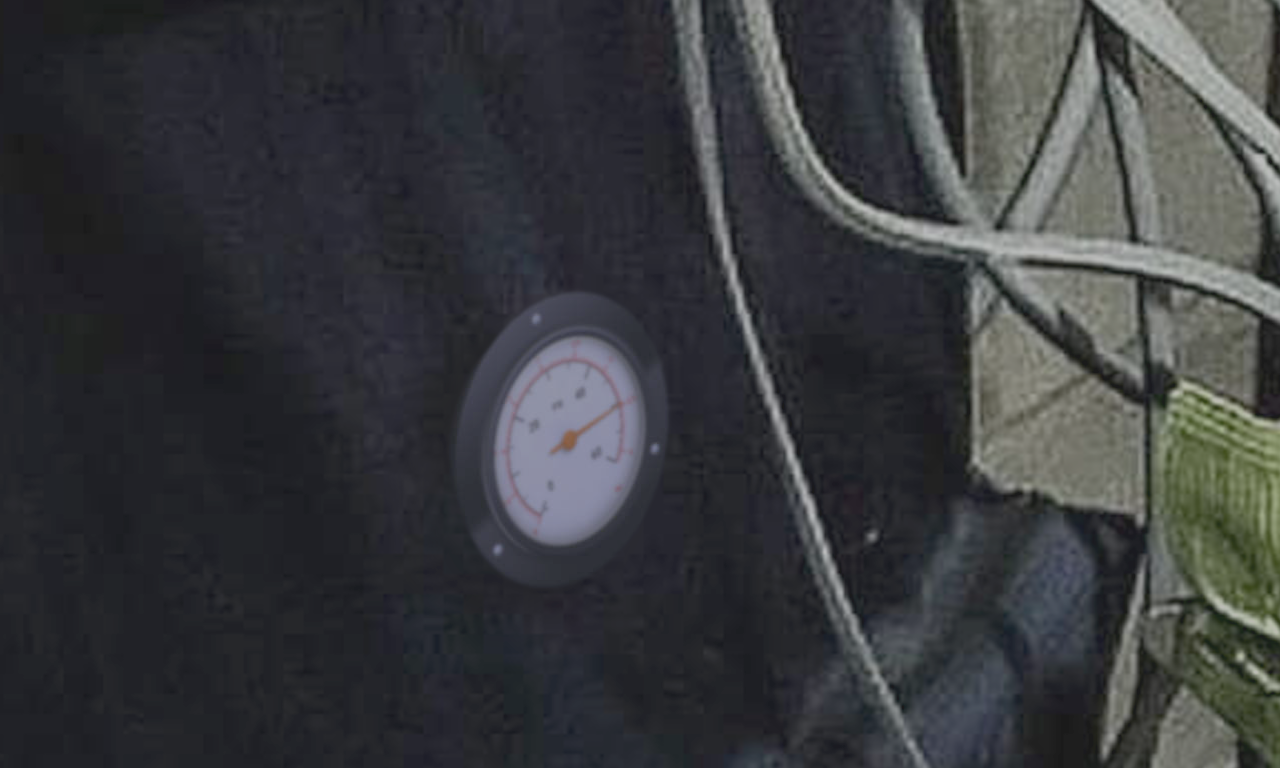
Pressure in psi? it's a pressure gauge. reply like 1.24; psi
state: 50; psi
